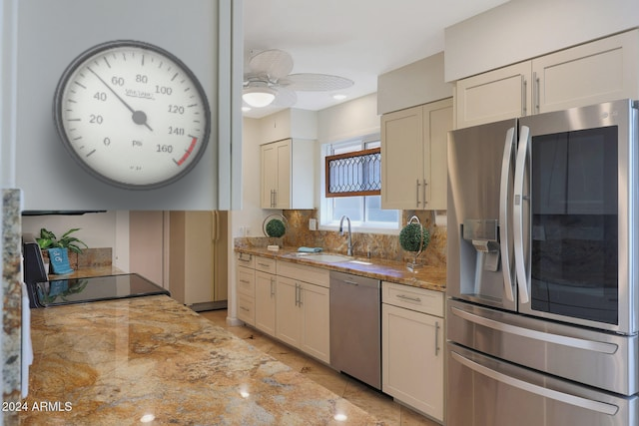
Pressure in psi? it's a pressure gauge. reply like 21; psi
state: 50; psi
